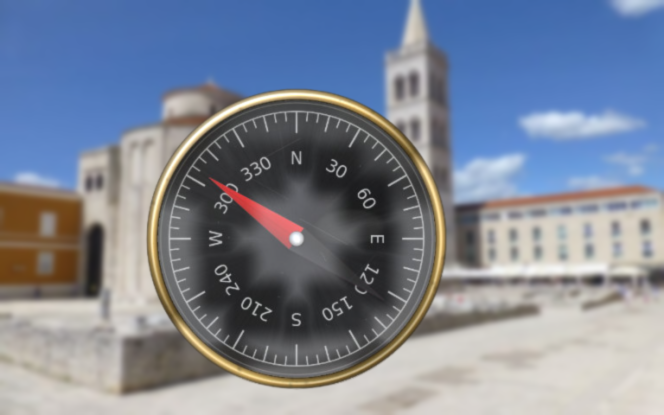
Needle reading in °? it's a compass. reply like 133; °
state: 305; °
